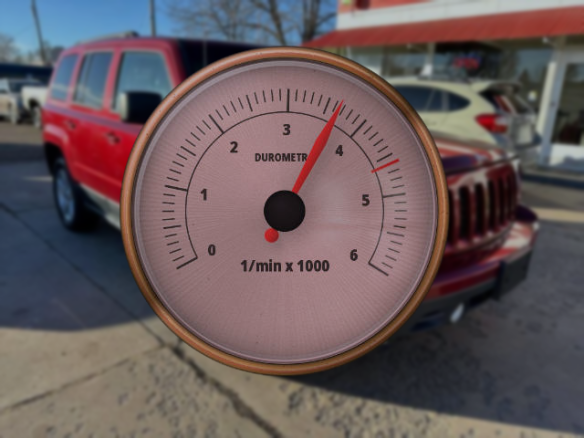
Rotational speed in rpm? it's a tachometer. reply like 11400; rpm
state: 3650; rpm
